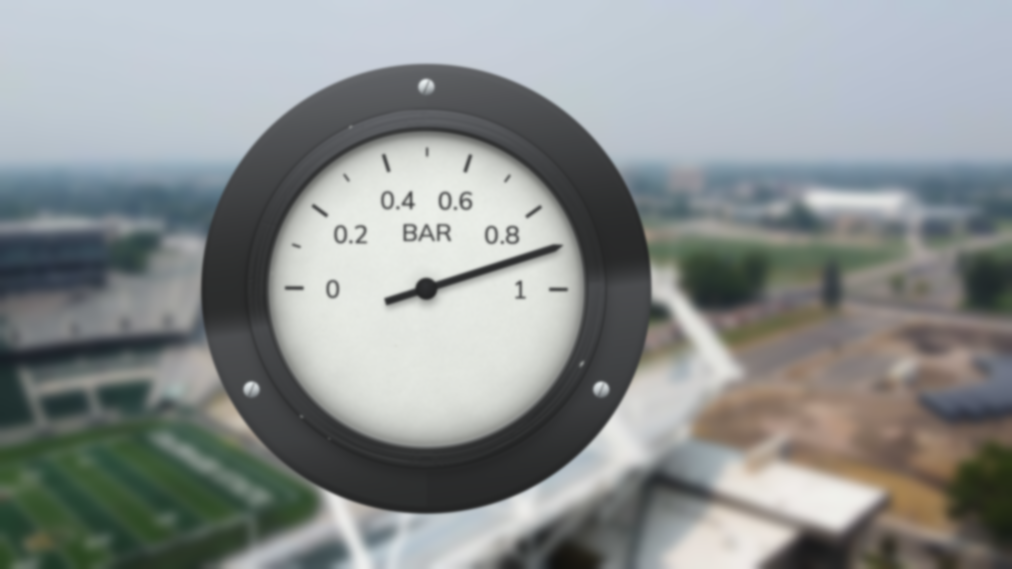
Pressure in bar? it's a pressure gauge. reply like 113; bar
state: 0.9; bar
